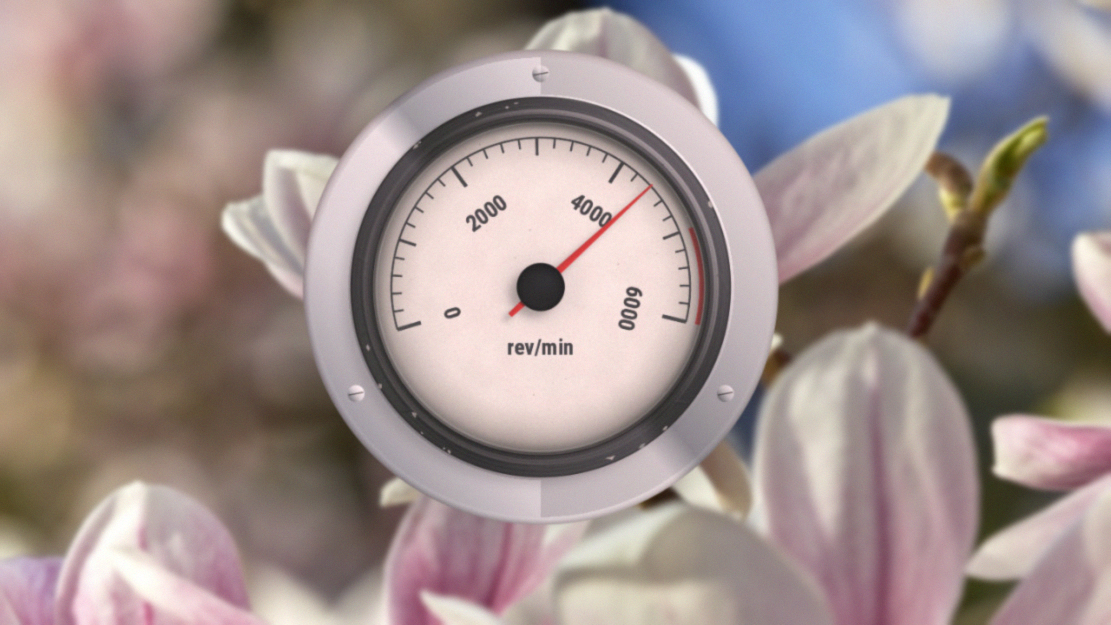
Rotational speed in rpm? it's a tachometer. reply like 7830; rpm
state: 4400; rpm
